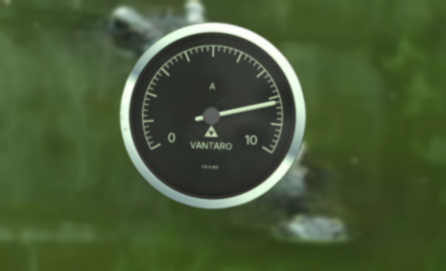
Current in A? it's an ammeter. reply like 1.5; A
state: 8.2; A
